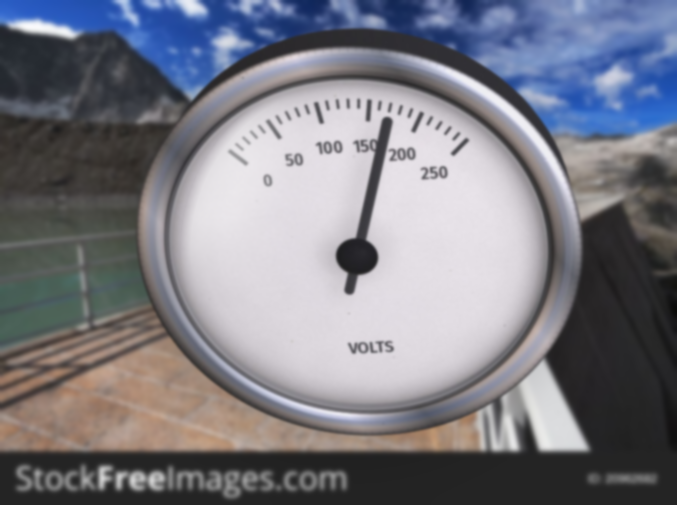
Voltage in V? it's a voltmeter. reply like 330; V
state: 170; V
